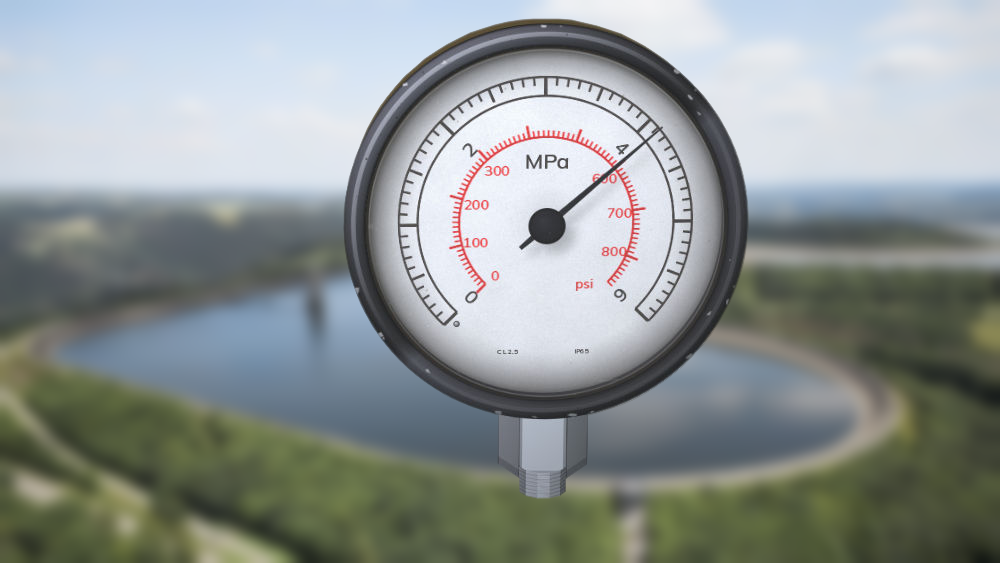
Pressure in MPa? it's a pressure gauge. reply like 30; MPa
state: 4.1; MPa
